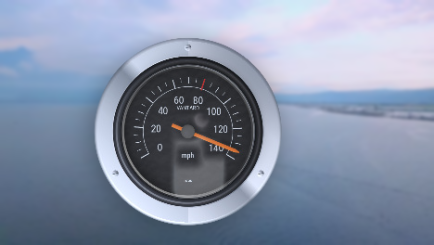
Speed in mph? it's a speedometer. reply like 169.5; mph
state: 135; mph
